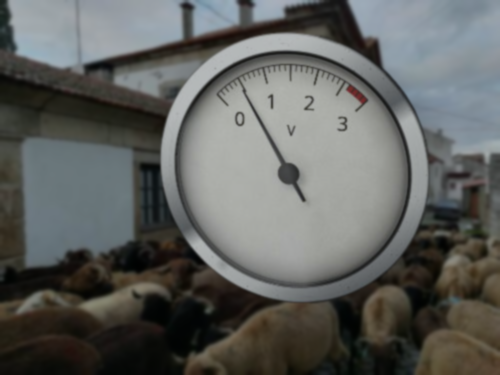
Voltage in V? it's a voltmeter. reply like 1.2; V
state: 0.5; V
